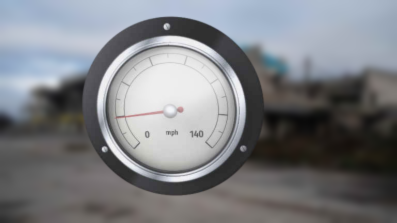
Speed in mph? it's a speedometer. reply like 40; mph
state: 20; mph
